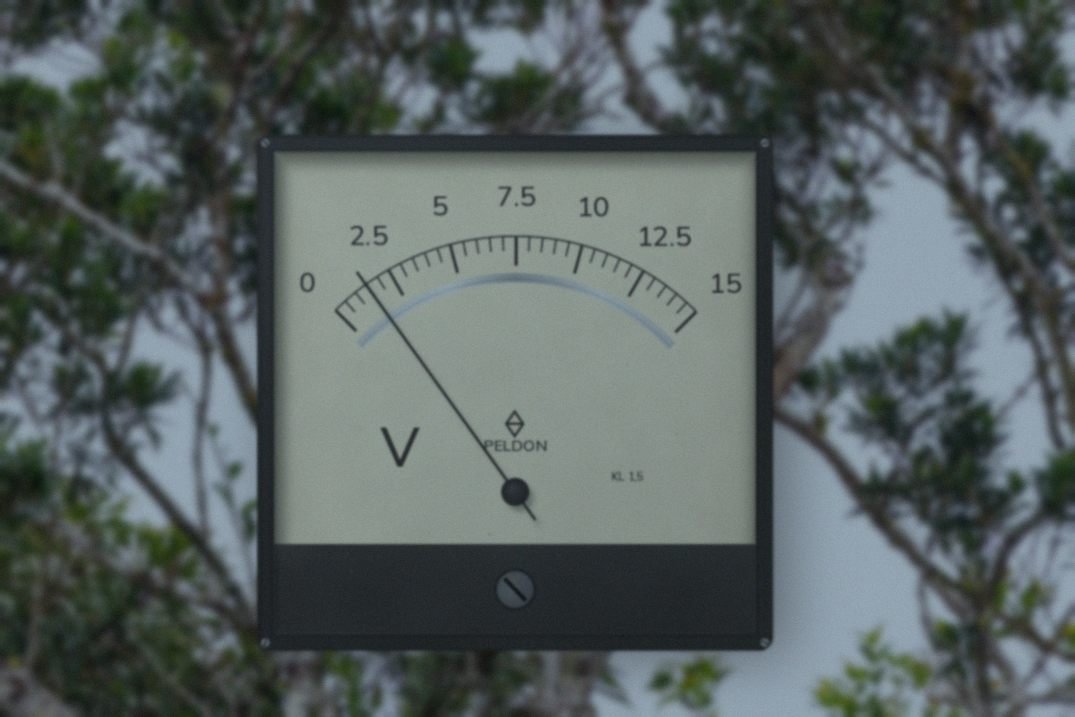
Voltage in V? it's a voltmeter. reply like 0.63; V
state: 1.5; V
